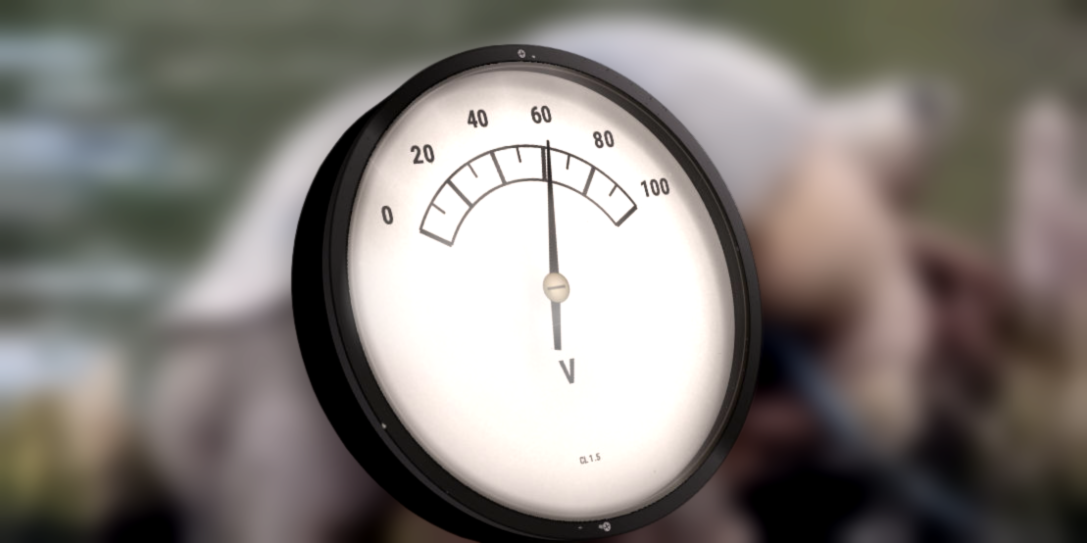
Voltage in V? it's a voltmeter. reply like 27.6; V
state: 60; V
